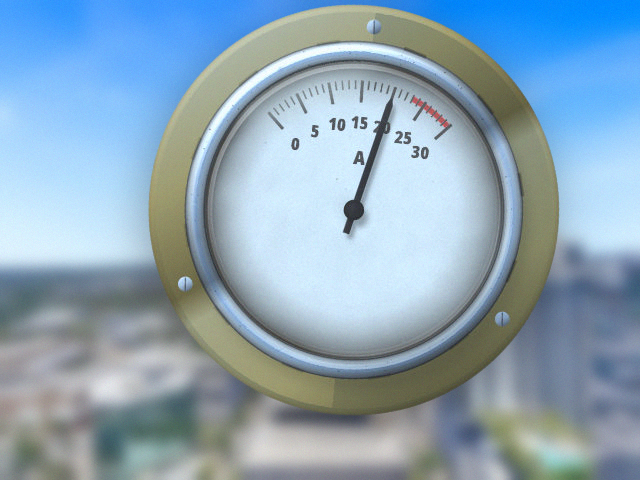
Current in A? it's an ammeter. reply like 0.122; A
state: 20; A
